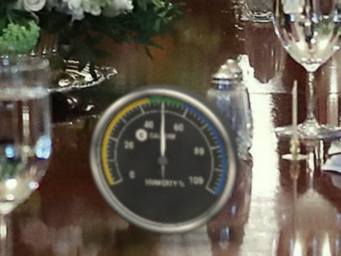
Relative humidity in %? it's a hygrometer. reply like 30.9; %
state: 50; %
